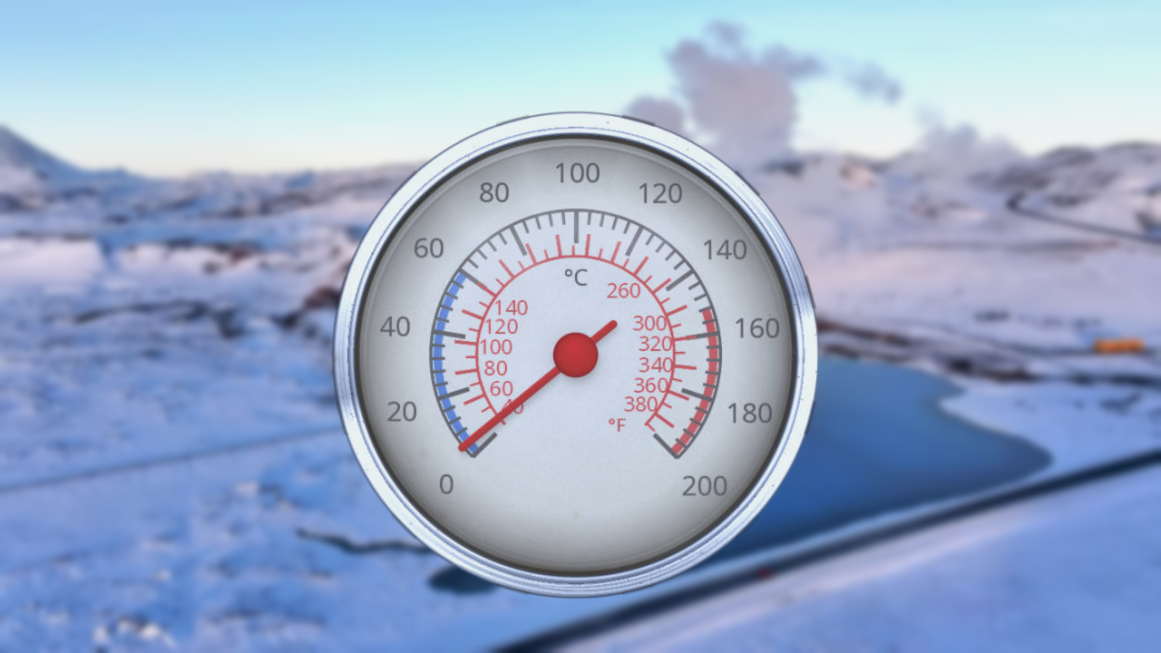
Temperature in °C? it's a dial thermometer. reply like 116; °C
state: 4; °C
